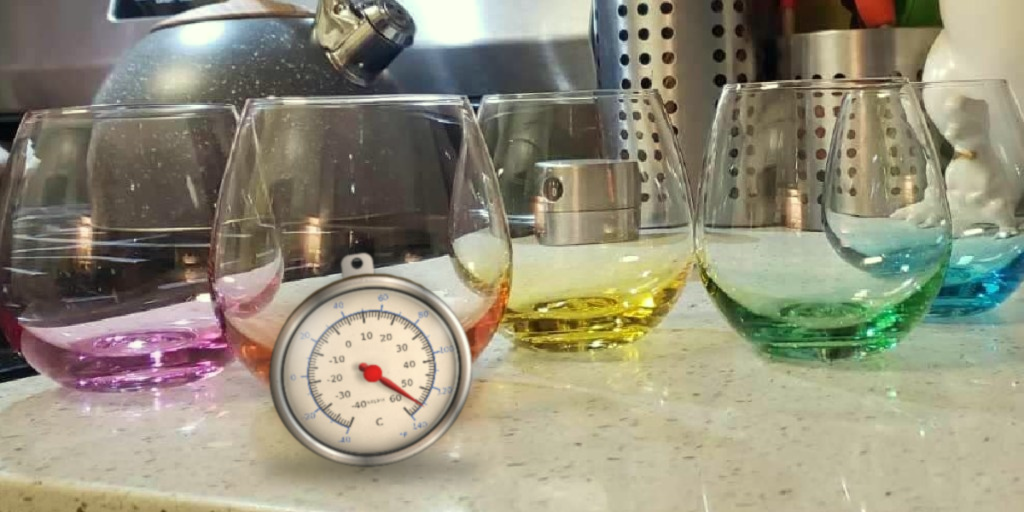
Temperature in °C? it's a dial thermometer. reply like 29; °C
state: 55; °C
